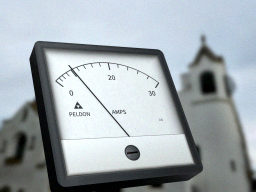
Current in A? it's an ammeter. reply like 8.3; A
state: 10; A
